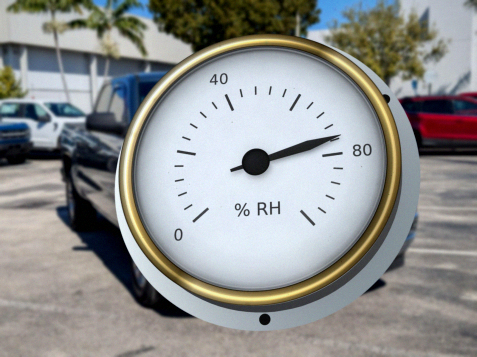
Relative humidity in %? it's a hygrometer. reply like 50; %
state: 76; %
